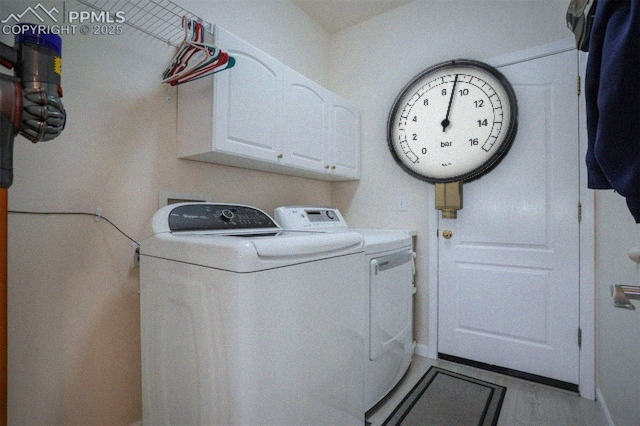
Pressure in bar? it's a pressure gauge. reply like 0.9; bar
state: 9; bar
